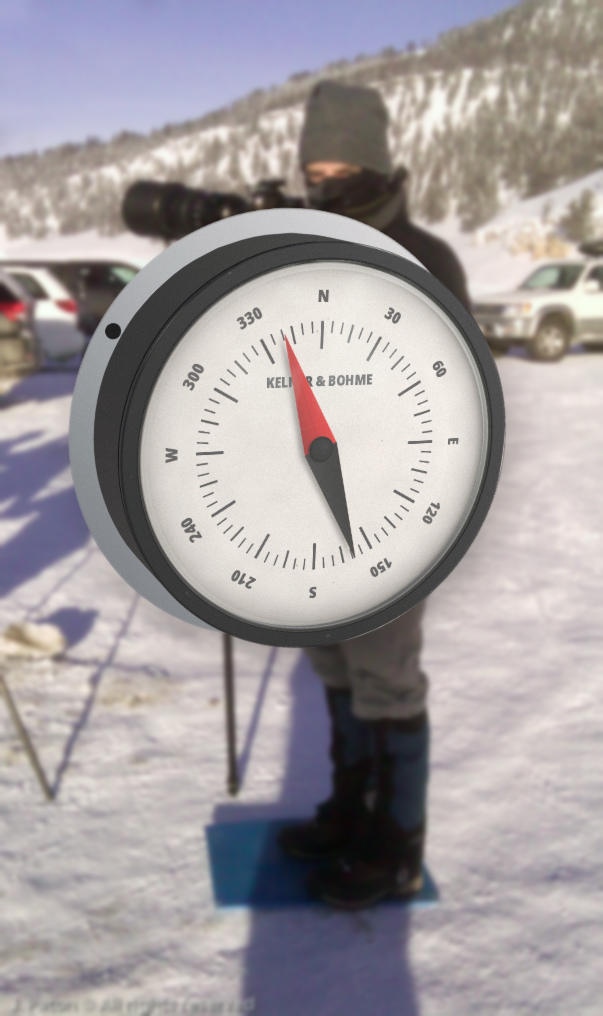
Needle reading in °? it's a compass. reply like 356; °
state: 340; °
